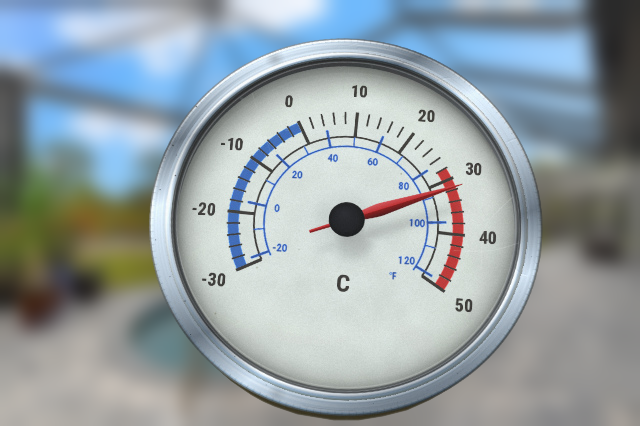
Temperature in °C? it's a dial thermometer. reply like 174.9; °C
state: 32; °C
